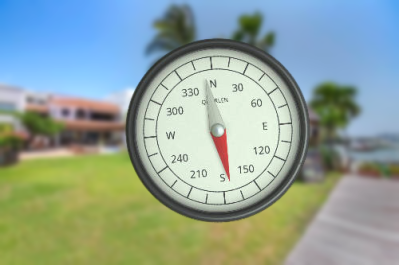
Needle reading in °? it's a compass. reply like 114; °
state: 172.5; °
